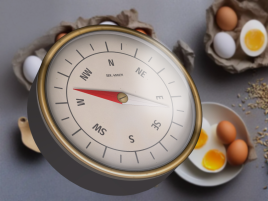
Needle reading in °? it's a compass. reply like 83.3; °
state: 285; °
